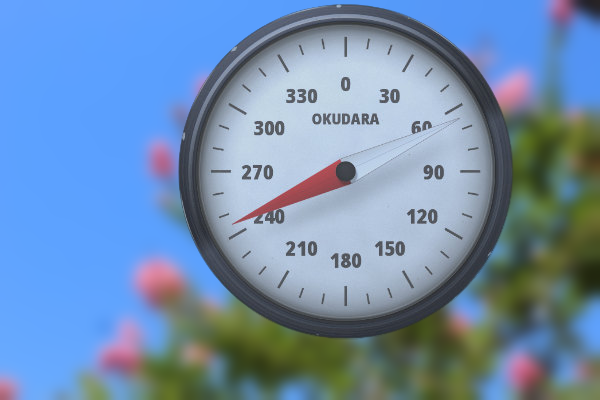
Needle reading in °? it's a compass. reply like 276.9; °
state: 245; °
